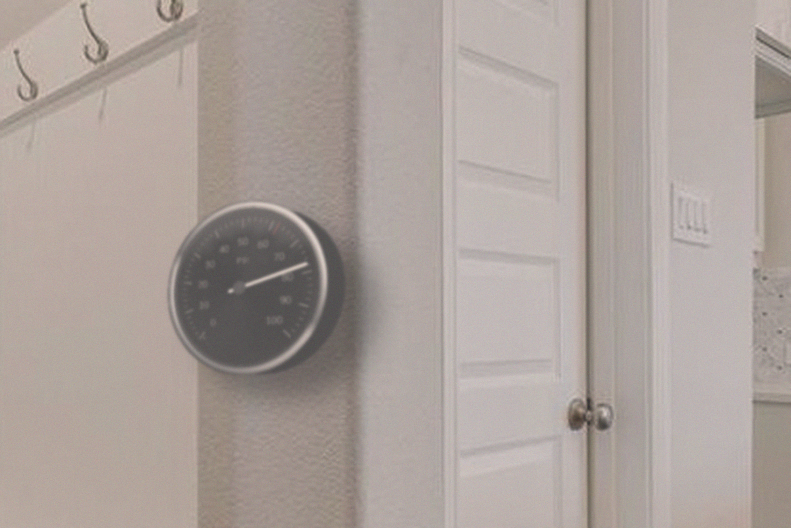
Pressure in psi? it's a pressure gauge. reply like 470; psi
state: 78; psi
